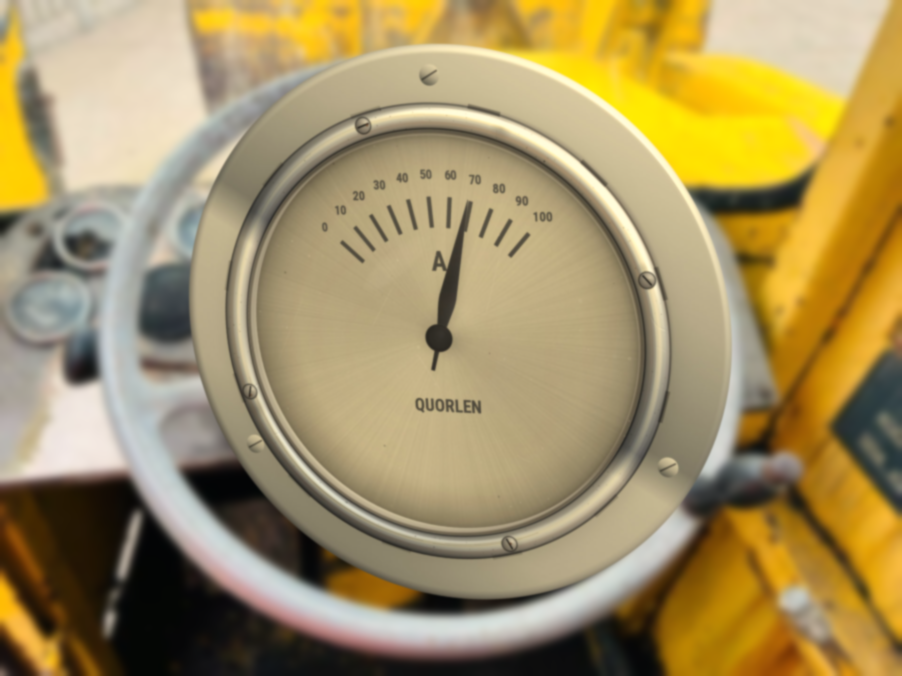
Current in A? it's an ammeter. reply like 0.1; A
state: 70; A
